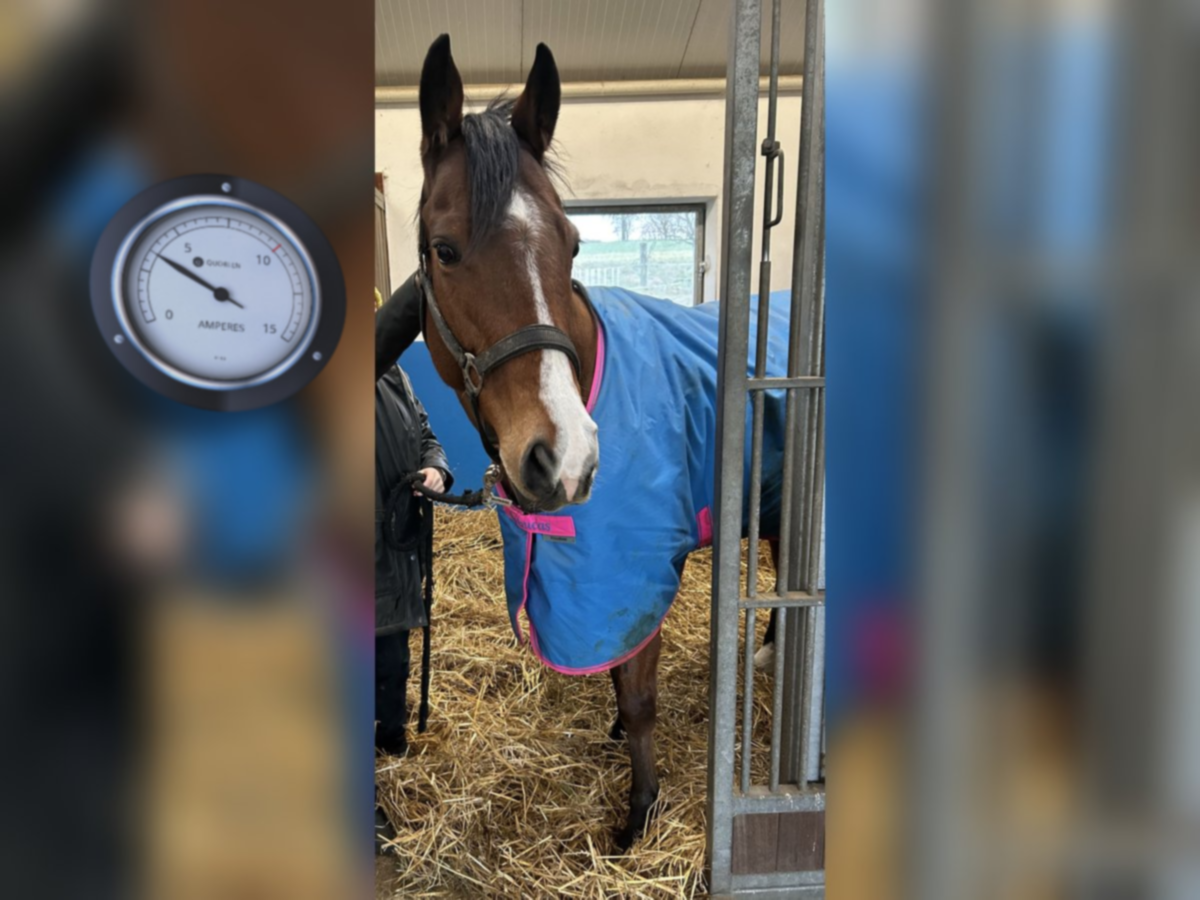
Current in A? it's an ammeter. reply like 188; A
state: 3.5; A
